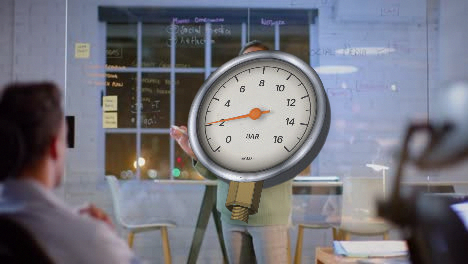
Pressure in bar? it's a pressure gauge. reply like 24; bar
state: 2; bar
